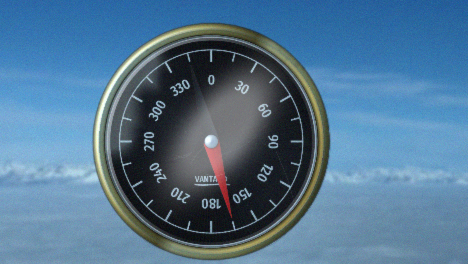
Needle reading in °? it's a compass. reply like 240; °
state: 165; °
